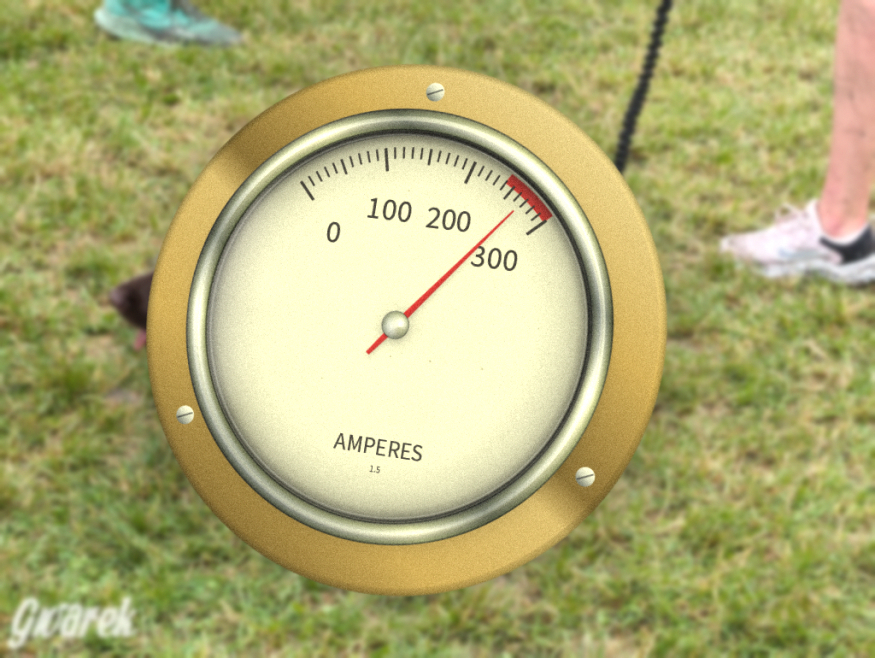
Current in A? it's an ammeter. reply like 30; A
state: 270; A
